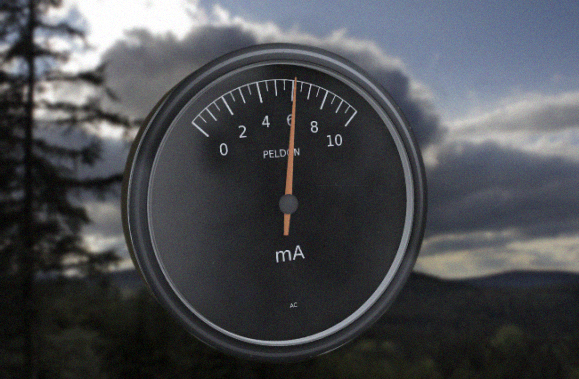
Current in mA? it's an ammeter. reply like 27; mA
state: 6; mA
